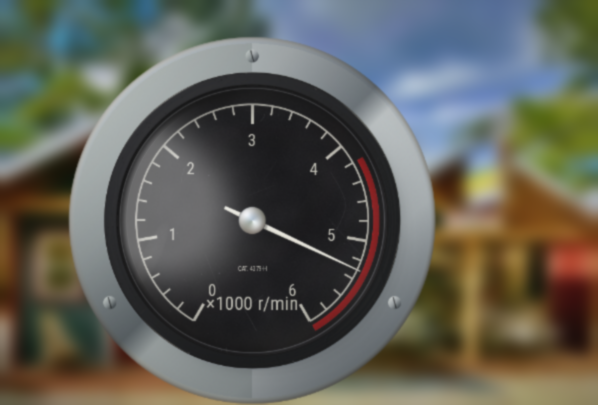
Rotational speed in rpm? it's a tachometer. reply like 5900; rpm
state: 5300; rpm
